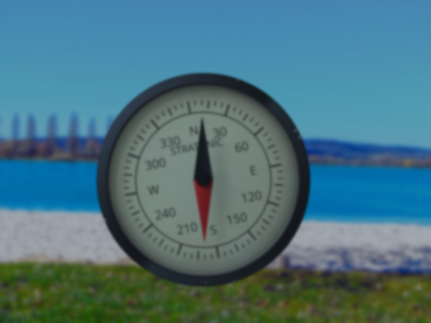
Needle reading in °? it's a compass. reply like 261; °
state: 190; °
